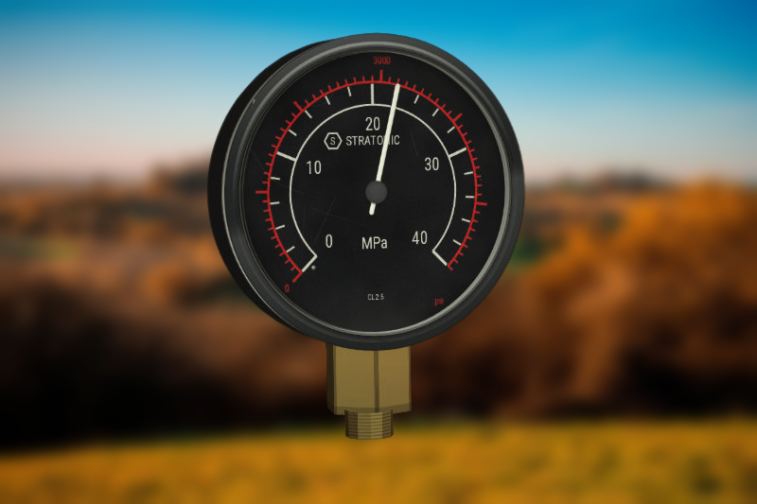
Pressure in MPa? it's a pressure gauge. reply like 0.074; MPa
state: 22; MPa
